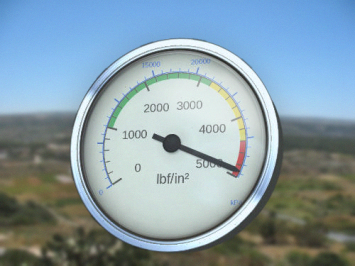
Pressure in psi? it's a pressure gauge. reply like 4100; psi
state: 4900; psi
